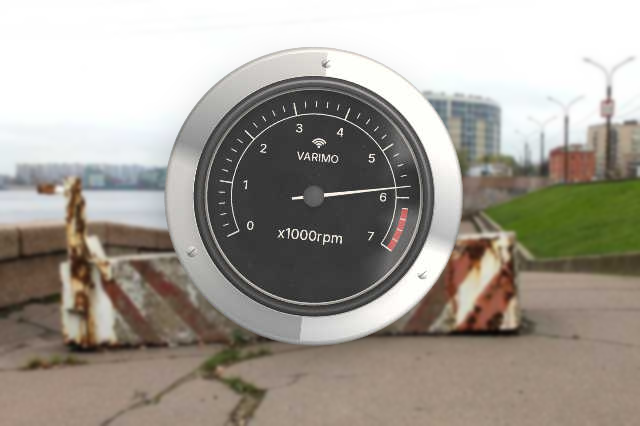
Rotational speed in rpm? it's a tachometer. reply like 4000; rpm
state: 5800; rpm
